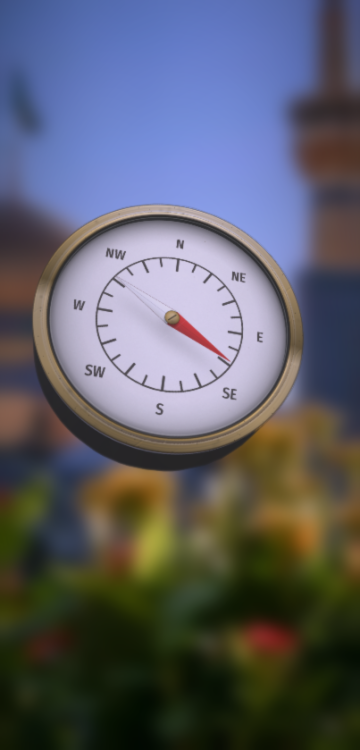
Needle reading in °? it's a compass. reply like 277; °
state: 120; °
